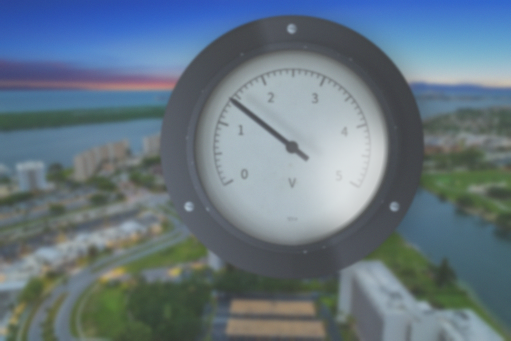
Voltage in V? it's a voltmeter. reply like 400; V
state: 1.4; V
